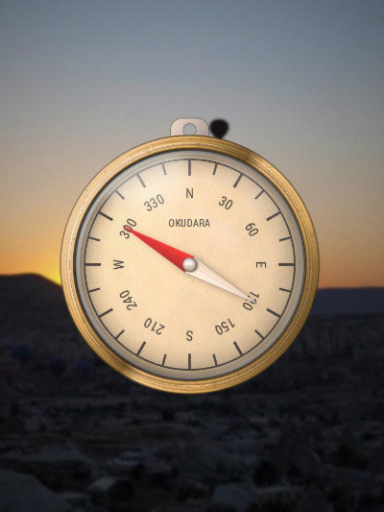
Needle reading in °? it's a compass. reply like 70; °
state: 300; °
